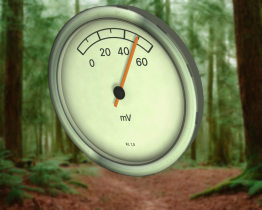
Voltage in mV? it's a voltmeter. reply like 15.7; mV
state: 50; mV
